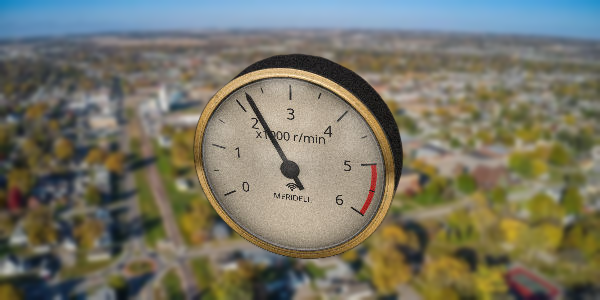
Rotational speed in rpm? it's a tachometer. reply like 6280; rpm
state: 2250; rpm
